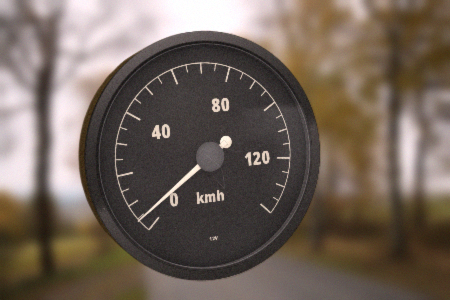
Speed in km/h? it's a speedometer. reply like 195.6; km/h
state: 5; km/h
